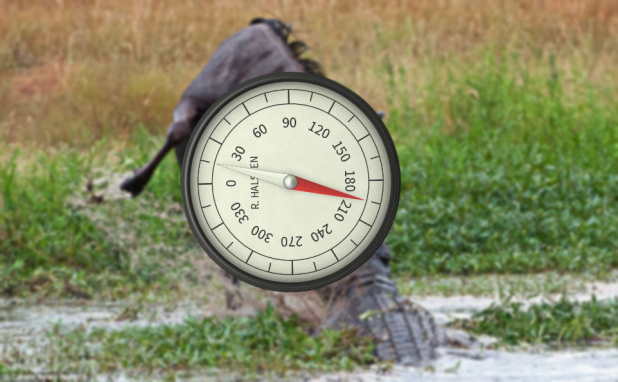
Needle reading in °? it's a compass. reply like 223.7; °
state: 195; °
